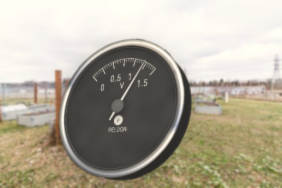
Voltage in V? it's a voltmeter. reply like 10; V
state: 1.25; V
